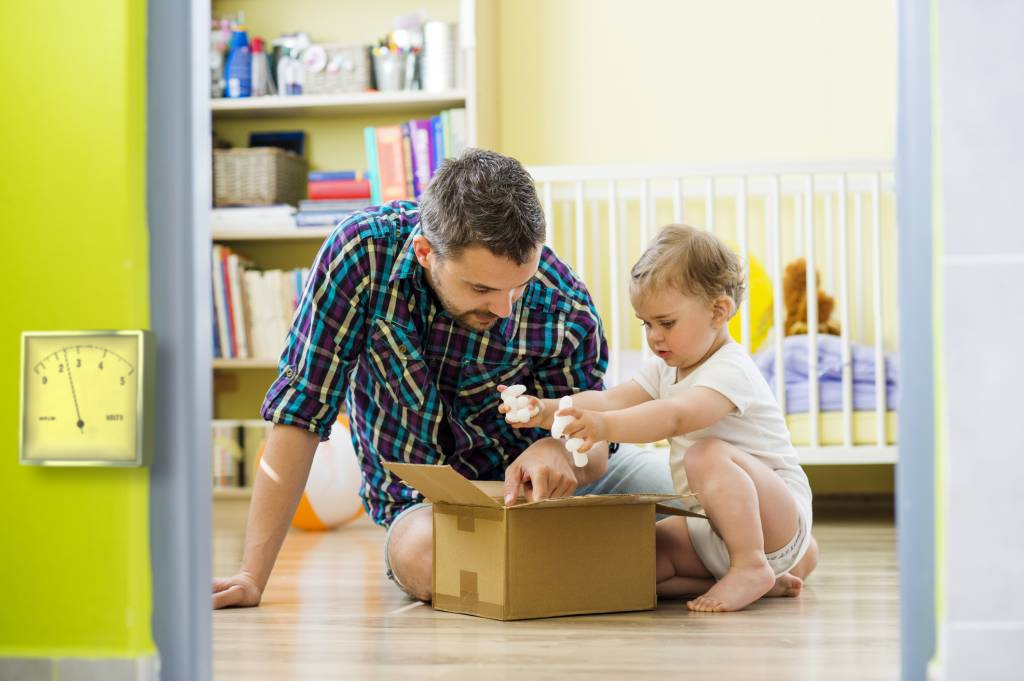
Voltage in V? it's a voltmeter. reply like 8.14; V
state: 2.5; V
